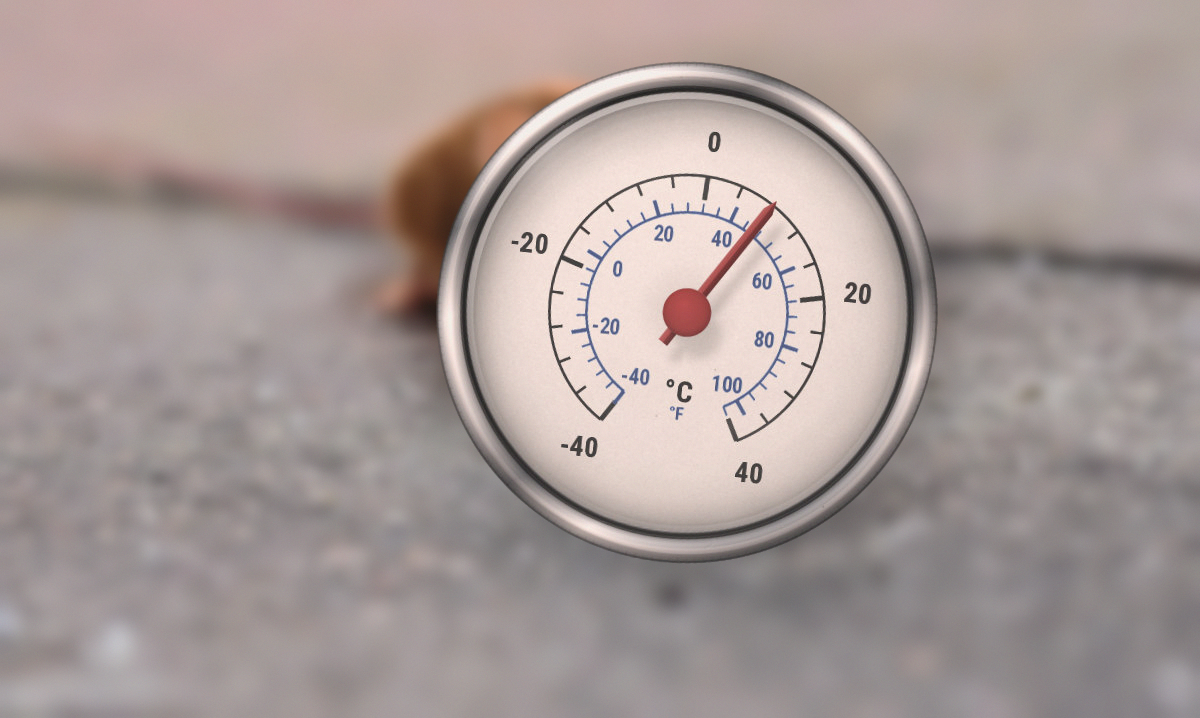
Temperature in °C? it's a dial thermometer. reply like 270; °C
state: 8; °C
